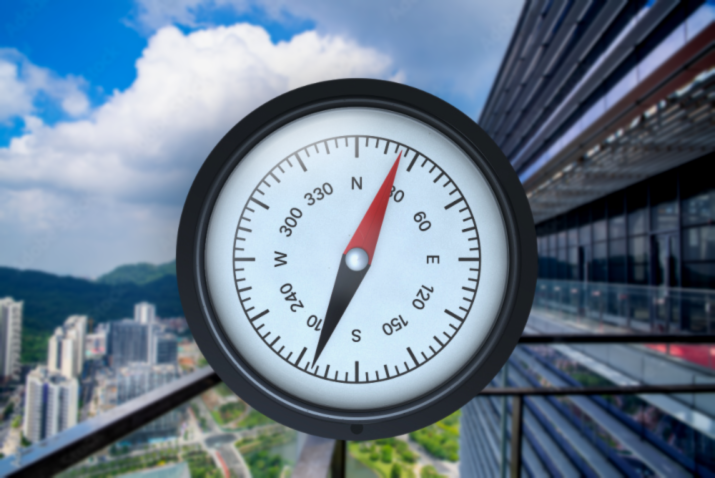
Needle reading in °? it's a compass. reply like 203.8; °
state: 22.5; °
